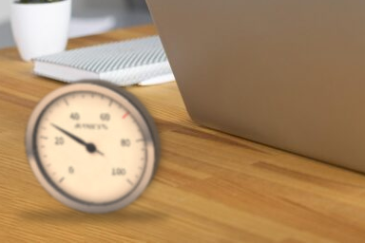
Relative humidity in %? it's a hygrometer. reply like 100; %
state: 28; %
